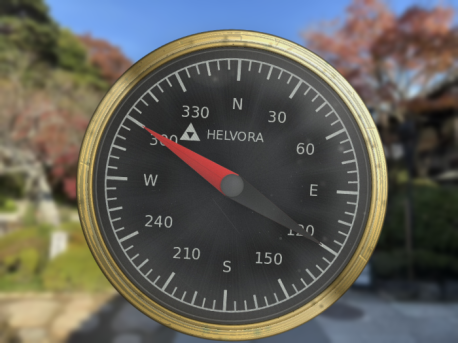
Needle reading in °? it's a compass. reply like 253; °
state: 300; °
